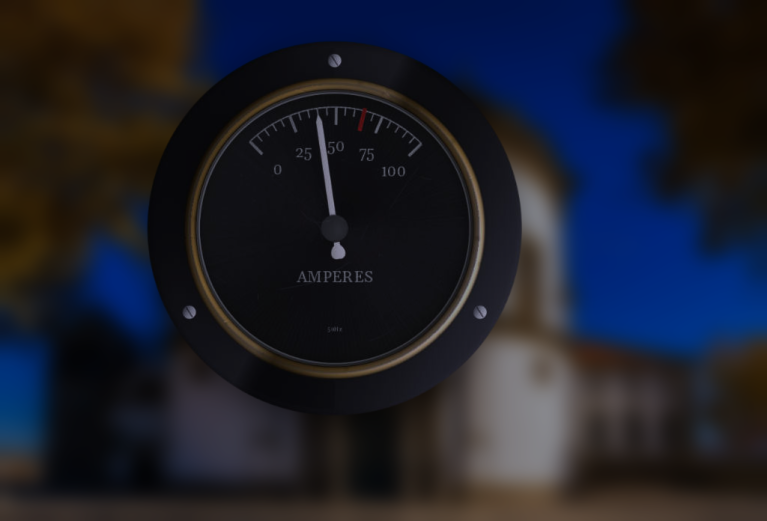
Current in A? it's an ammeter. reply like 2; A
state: 40; A
